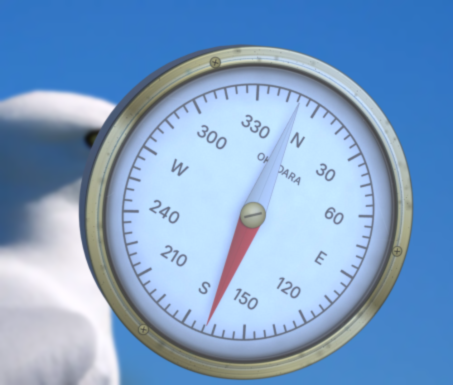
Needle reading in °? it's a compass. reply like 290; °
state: 170; °
